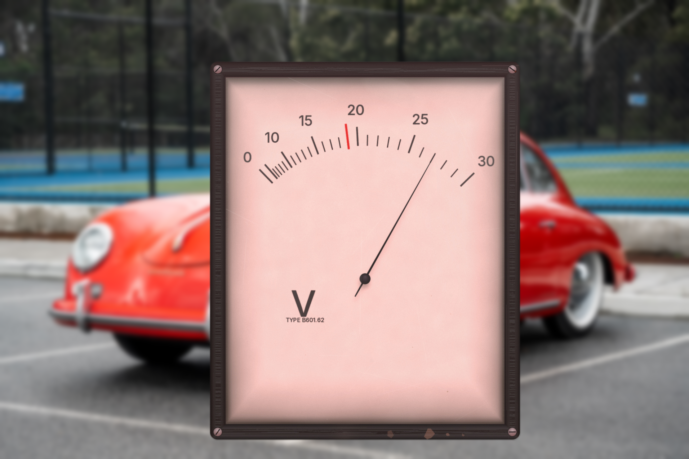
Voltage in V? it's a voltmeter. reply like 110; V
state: 27; V
